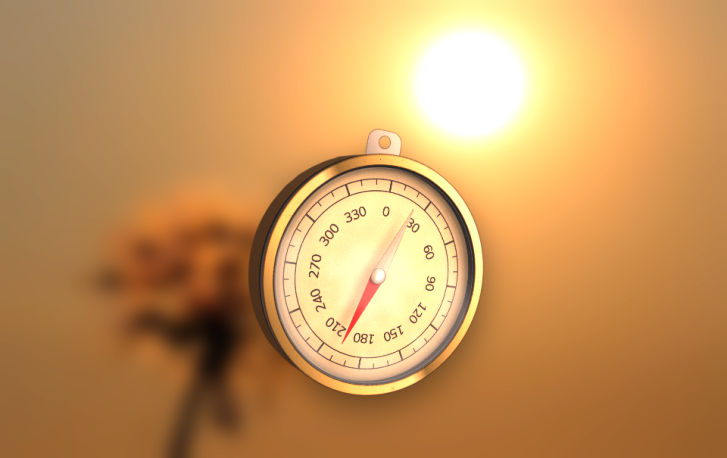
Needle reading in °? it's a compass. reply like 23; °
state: 200; °
